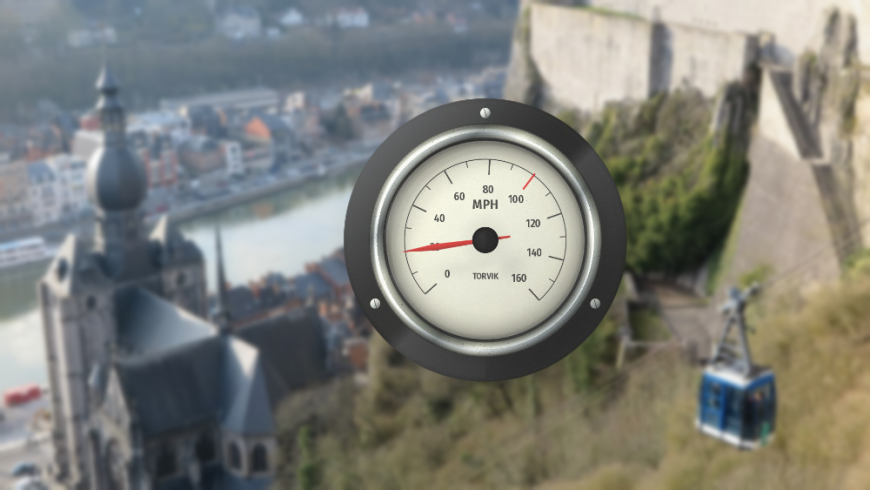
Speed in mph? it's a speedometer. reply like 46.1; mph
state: 20; mph
